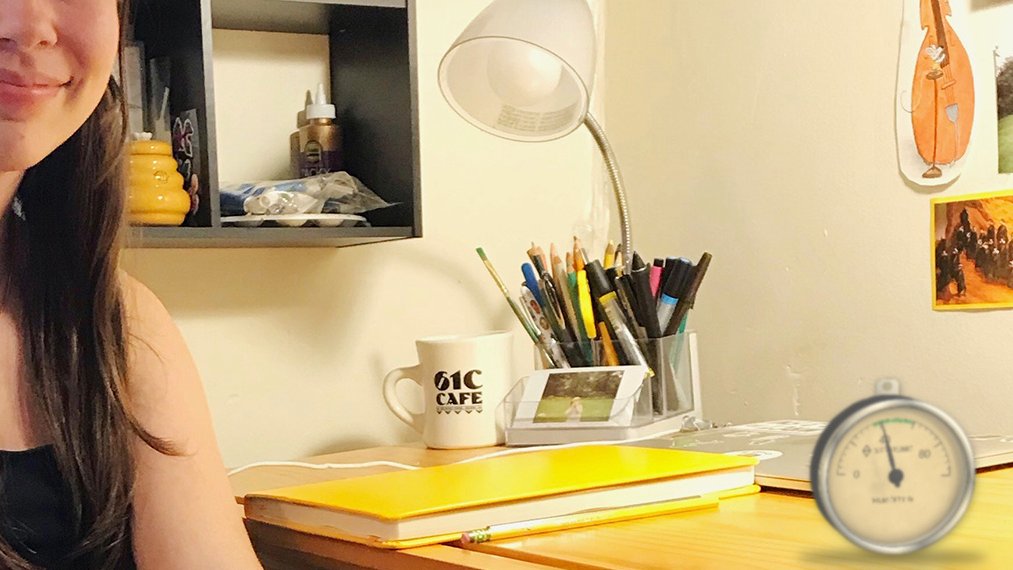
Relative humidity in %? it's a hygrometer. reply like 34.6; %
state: 40; %
